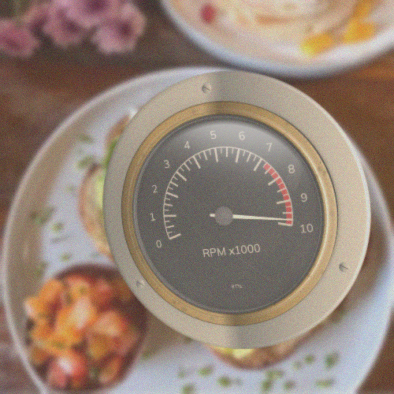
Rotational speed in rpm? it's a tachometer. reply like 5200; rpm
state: 9750; rpm
